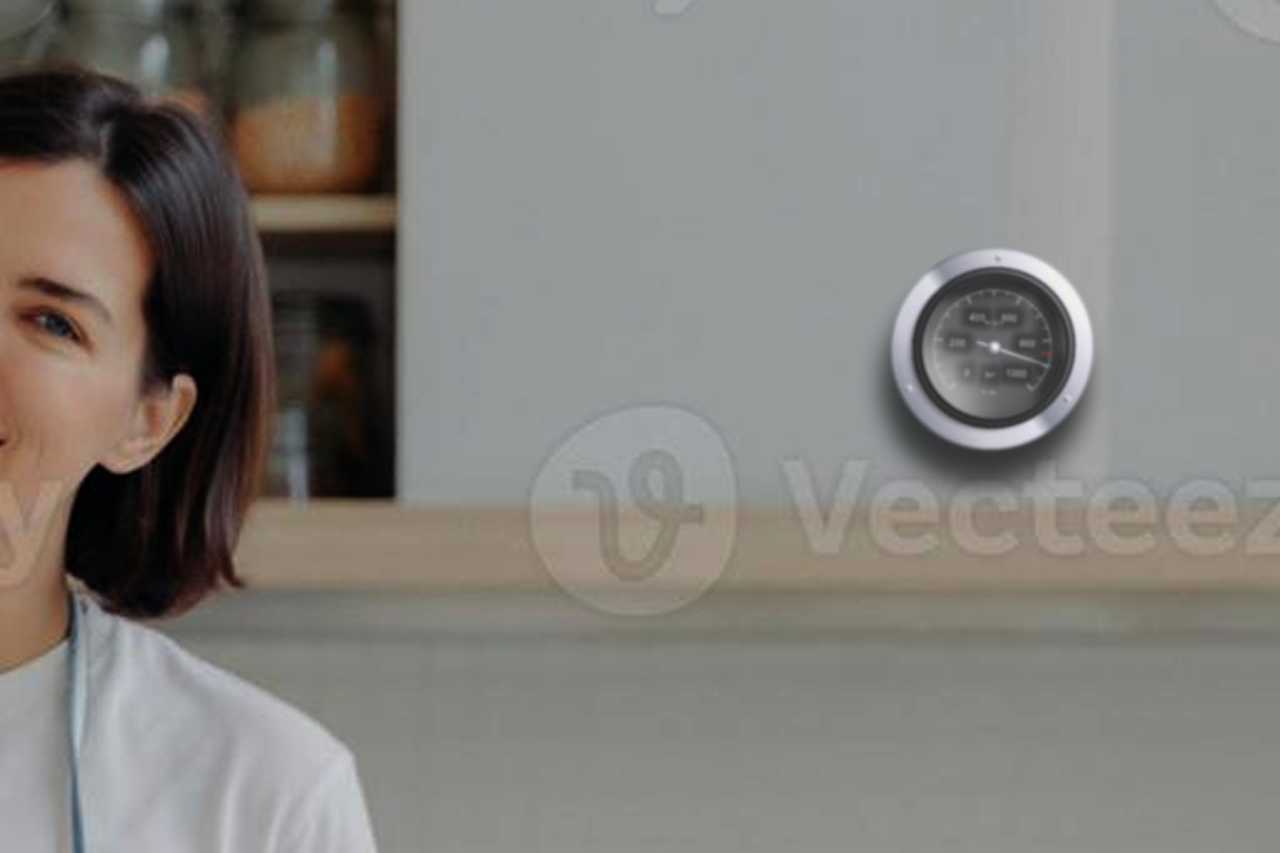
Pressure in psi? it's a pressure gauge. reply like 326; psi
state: 900; psi
